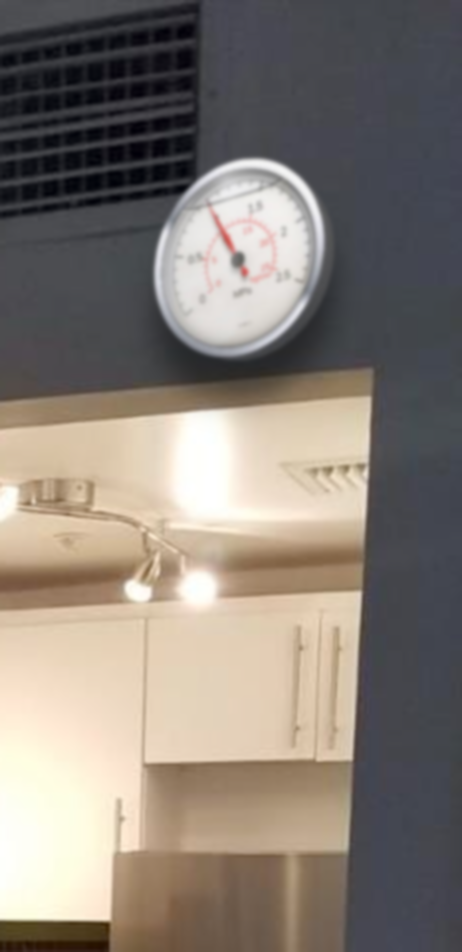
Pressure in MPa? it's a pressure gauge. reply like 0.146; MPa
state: 1; MPa
